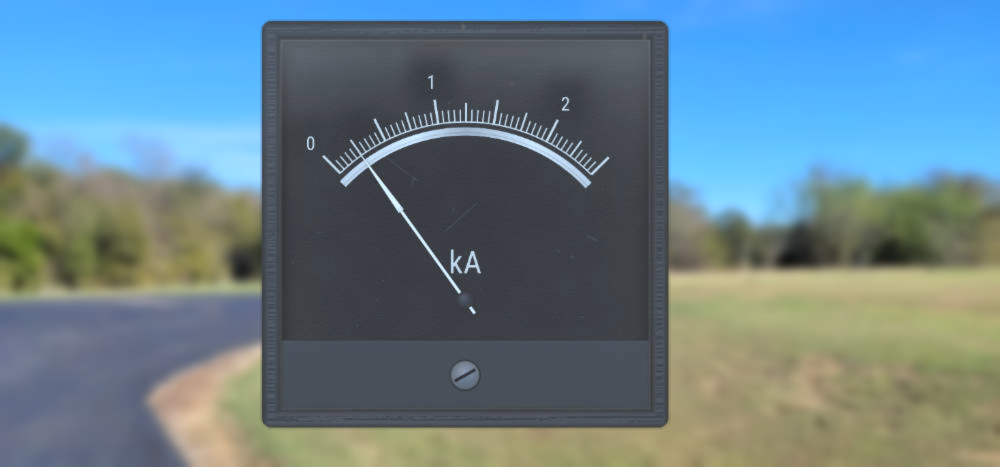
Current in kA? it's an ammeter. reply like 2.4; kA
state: 0.25; kA
